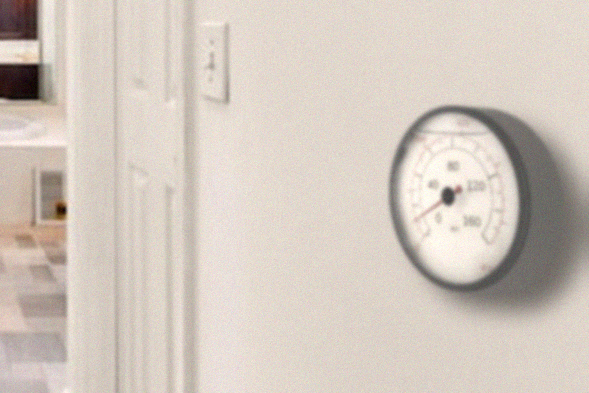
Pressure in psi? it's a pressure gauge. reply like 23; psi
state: 10; psi
